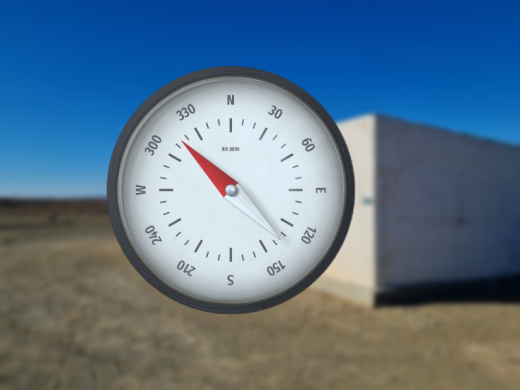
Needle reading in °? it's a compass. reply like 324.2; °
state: 315; °
